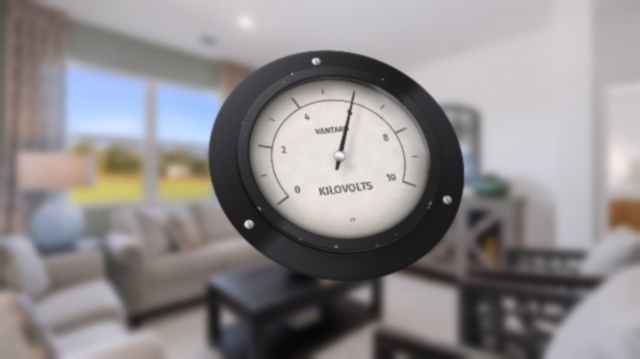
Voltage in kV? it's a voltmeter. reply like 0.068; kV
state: 6; kV
